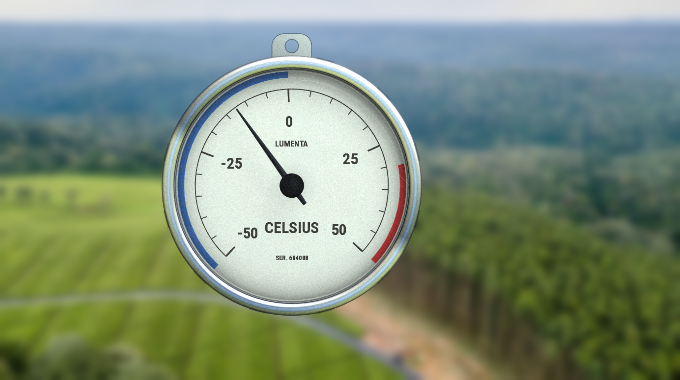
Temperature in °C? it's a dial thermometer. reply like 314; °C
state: -12.5; °C
